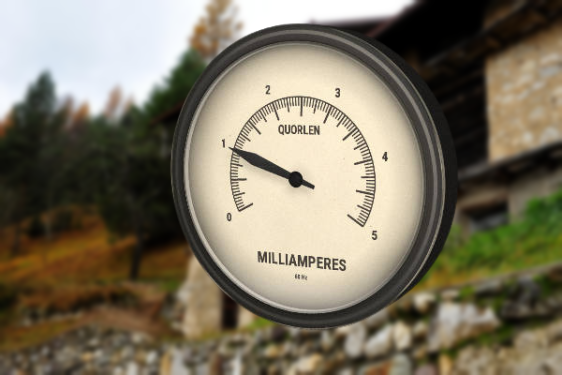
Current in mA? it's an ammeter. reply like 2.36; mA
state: 1; mA
